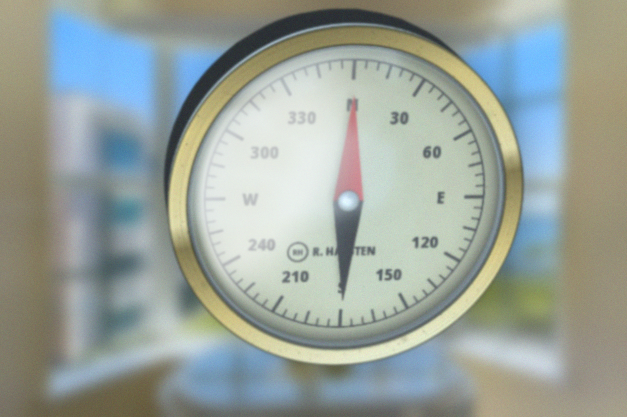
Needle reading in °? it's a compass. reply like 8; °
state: 0; °
